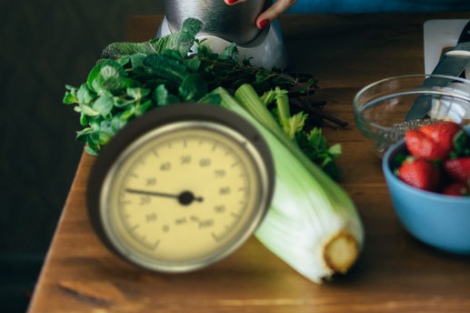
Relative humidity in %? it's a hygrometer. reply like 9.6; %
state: 25; %
